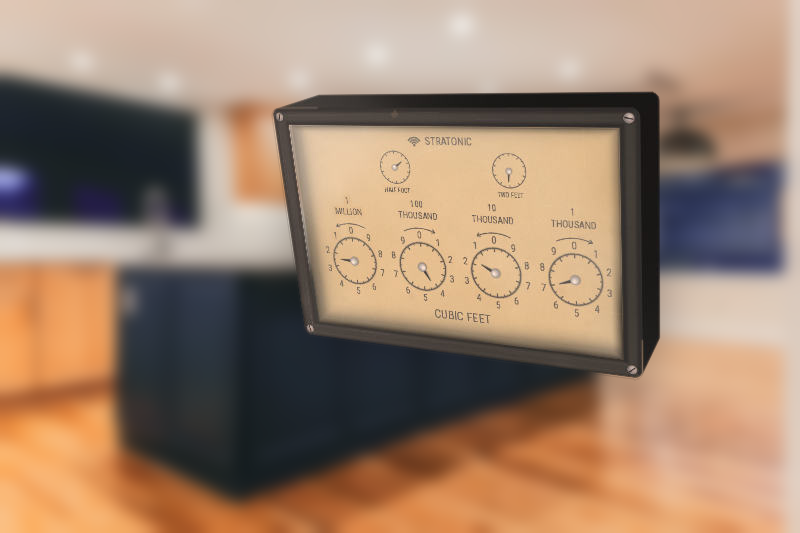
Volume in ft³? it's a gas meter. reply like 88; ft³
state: 241700; ft³
